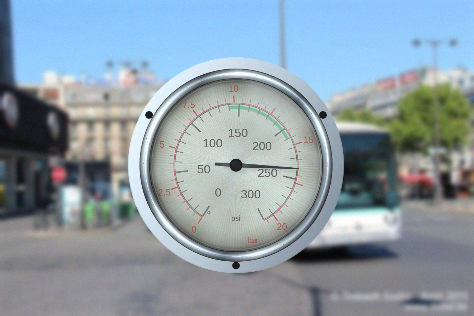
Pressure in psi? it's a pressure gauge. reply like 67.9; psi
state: 240; psi
